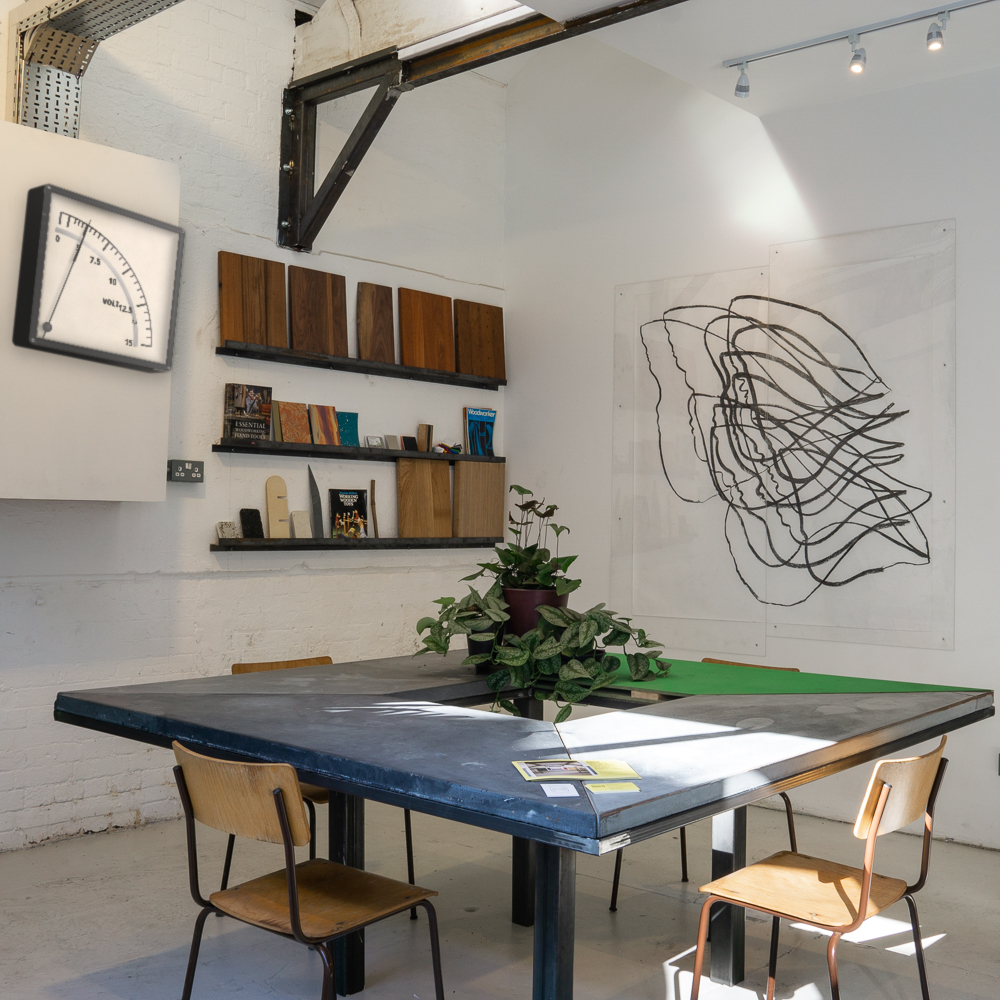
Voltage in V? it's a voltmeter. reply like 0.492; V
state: 5; V
